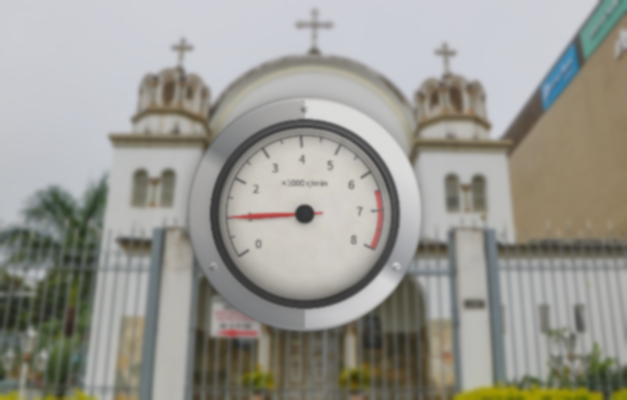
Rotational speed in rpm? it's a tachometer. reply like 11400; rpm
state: 1000; rpm
